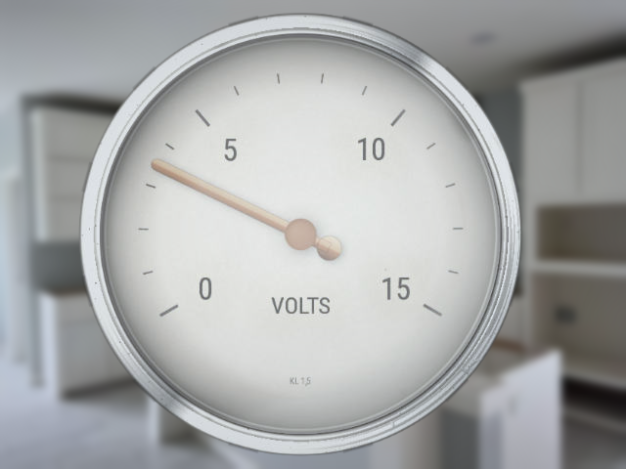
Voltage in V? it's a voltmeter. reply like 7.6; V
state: 3.5; V
